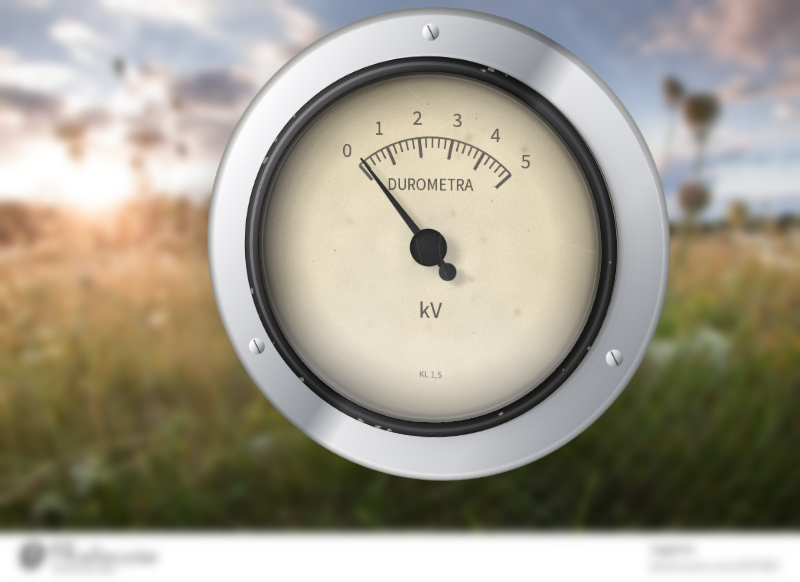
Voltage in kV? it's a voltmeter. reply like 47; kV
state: 0.2; kV
